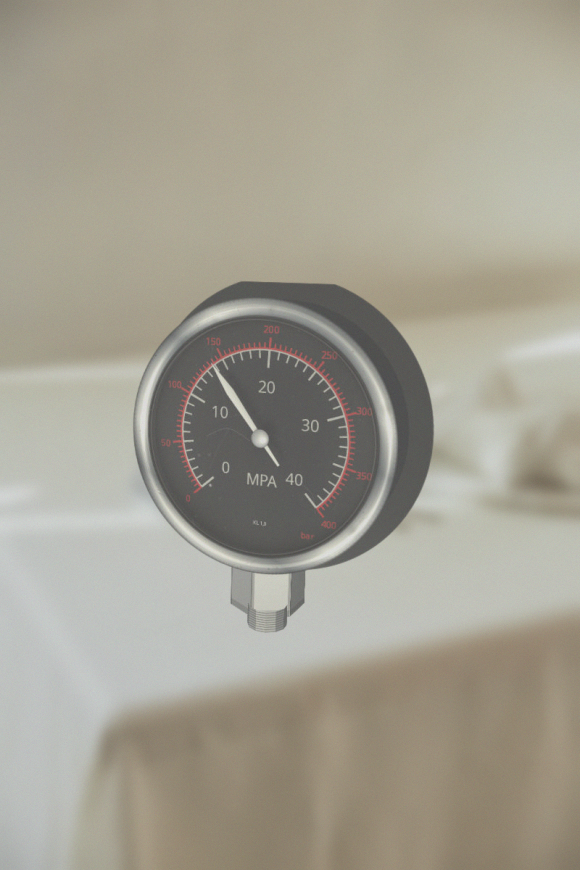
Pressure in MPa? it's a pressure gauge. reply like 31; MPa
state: 14; MPa
